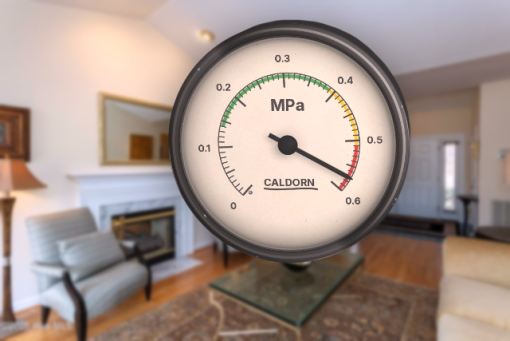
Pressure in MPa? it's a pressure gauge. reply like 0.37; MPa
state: 0.57; MPa
